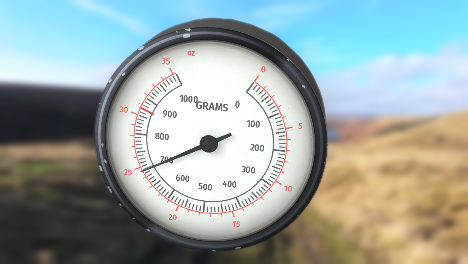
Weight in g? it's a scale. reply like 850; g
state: 700; g
